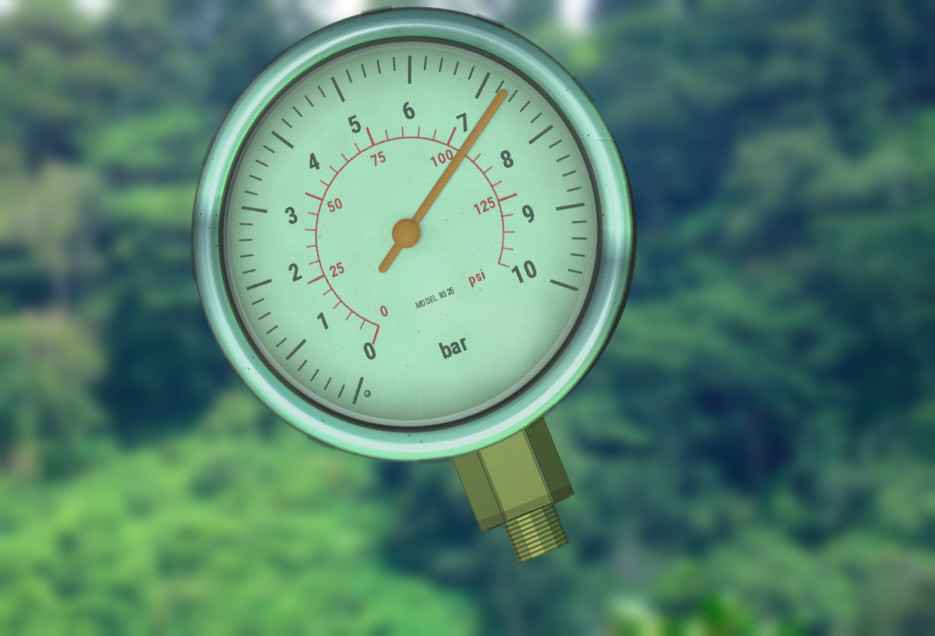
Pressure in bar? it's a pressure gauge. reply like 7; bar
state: 7.3; bar
